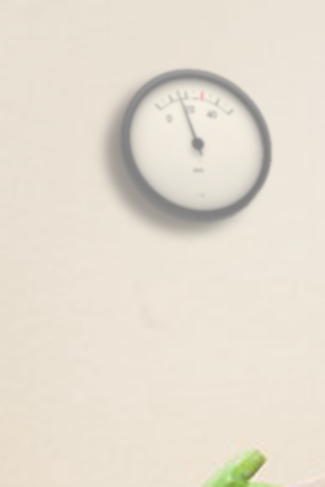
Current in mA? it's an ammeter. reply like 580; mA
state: 15; mA
